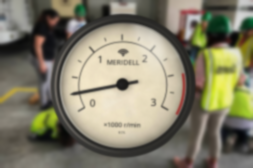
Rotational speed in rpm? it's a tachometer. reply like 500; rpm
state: 250; rpm
